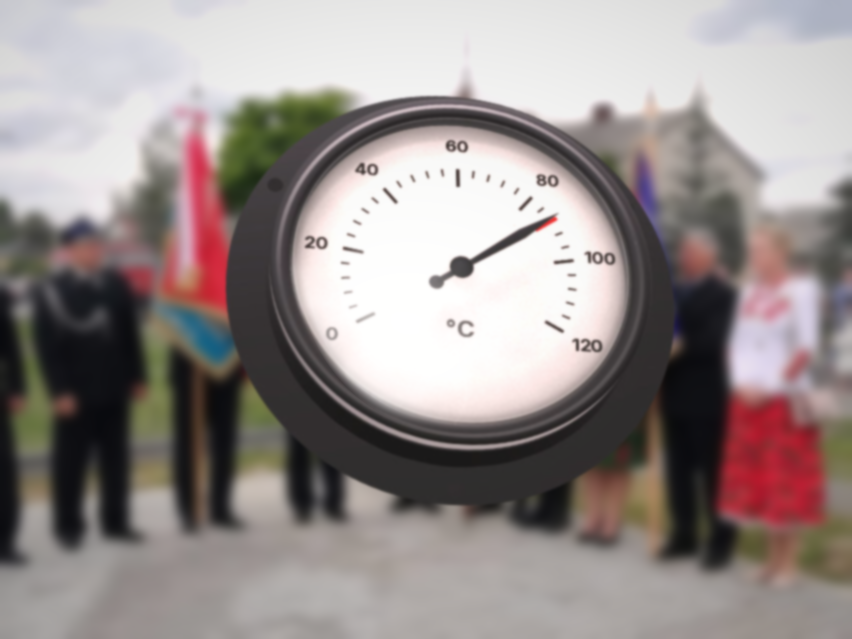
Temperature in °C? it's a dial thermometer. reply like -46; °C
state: 88; °C
